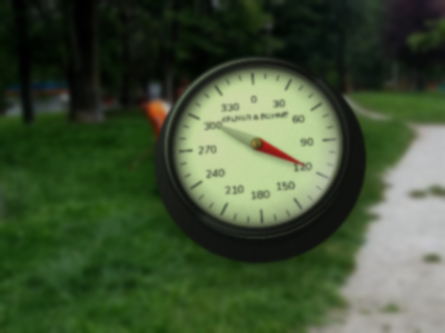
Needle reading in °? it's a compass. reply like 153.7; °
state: 120; °
